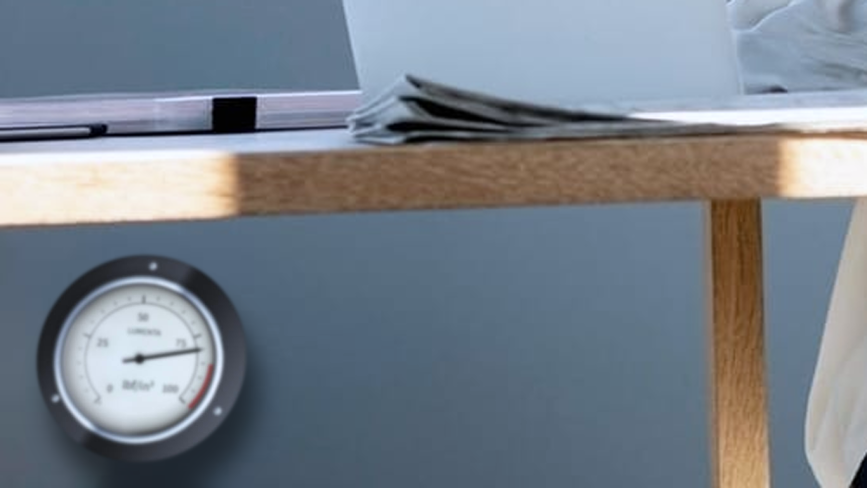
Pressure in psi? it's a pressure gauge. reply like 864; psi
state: 80; psi
